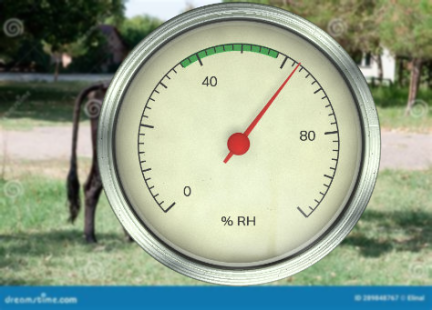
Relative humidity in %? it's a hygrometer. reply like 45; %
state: 63; %
